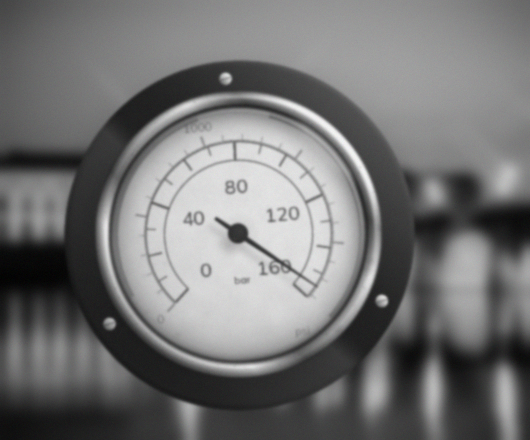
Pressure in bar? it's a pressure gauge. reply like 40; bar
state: 155; bar
